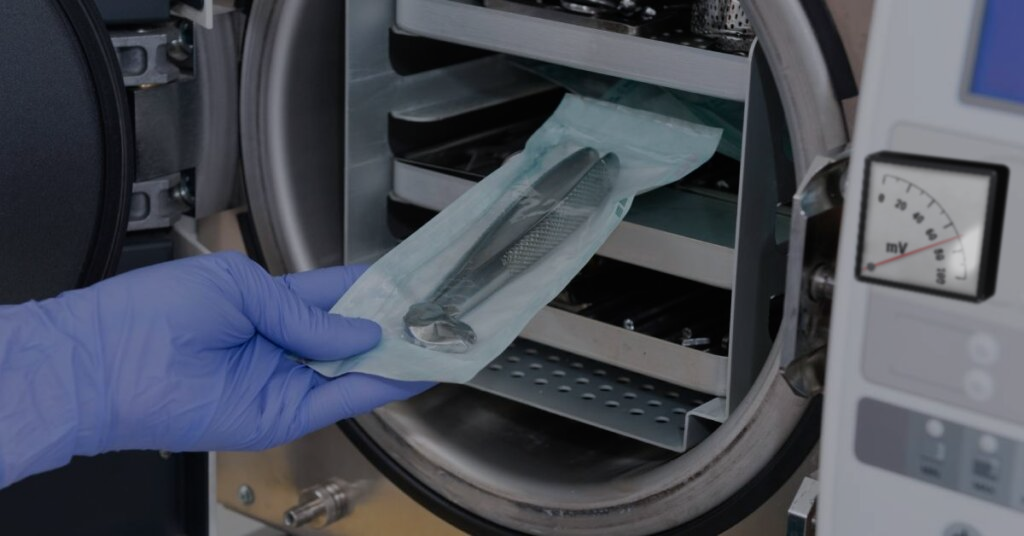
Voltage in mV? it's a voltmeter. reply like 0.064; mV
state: 70; mV
